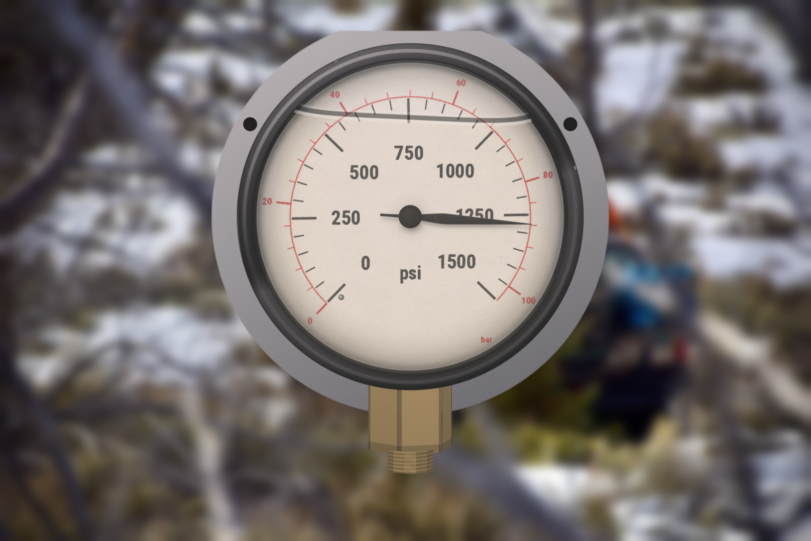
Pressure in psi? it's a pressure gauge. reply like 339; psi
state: 1275; psi
